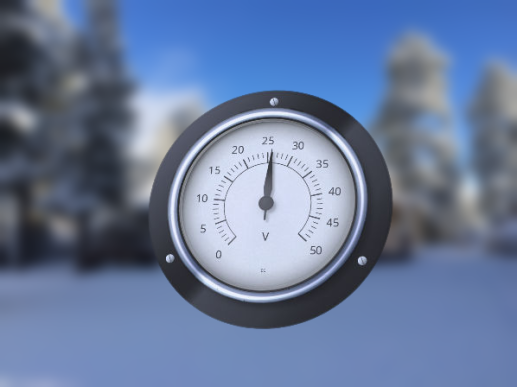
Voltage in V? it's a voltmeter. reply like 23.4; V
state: 26; V
